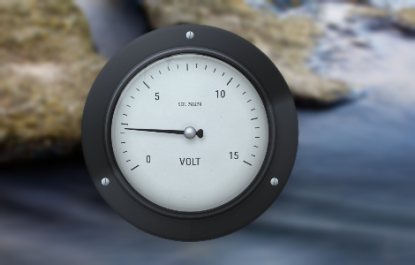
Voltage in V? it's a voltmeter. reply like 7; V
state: 2.25; V
